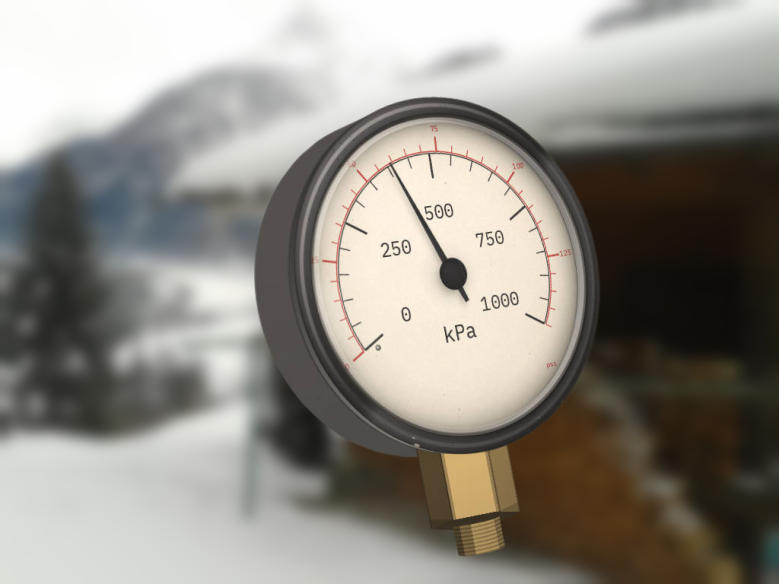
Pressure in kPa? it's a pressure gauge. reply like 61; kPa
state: 400; kPa
